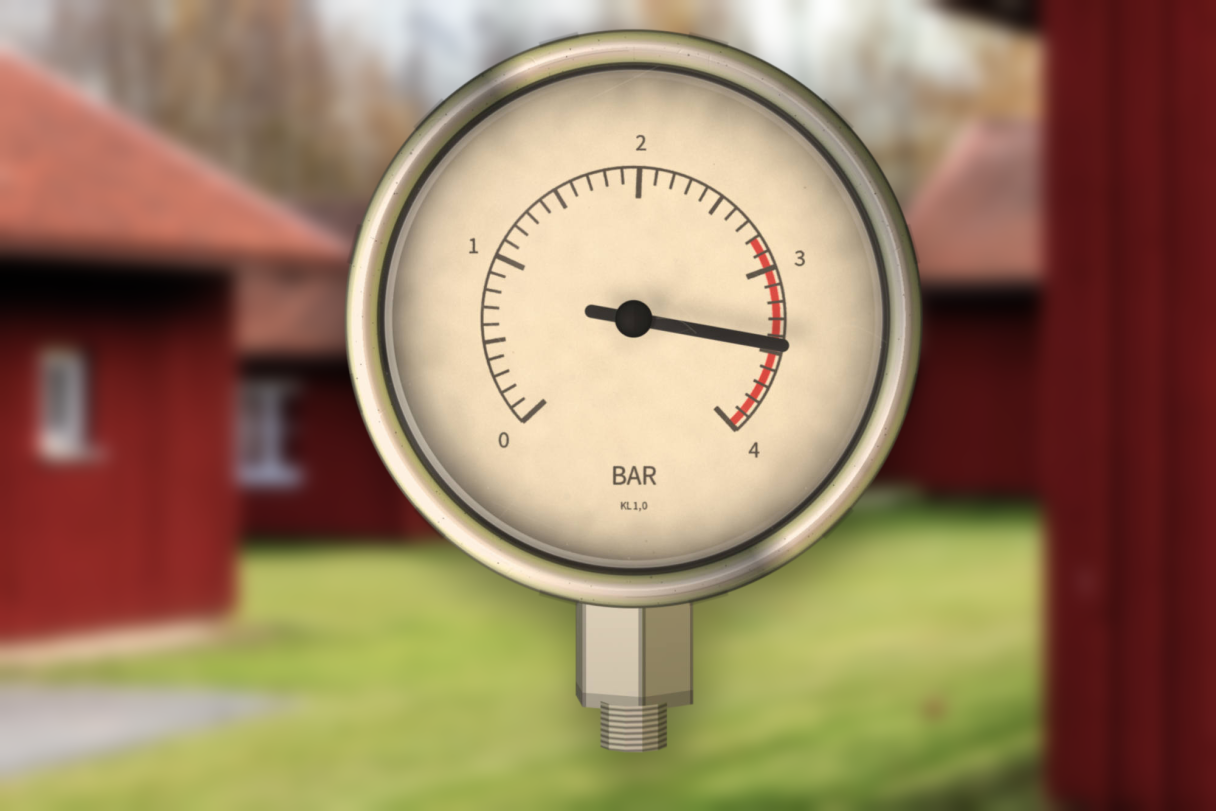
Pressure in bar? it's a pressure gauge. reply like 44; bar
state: 3.45; bar
